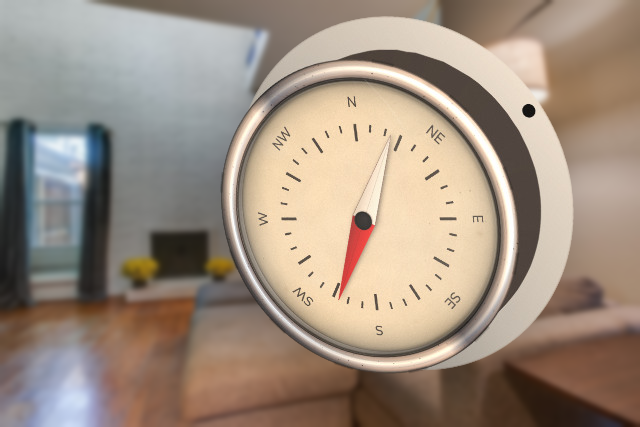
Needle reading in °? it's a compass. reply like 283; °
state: 205; °
